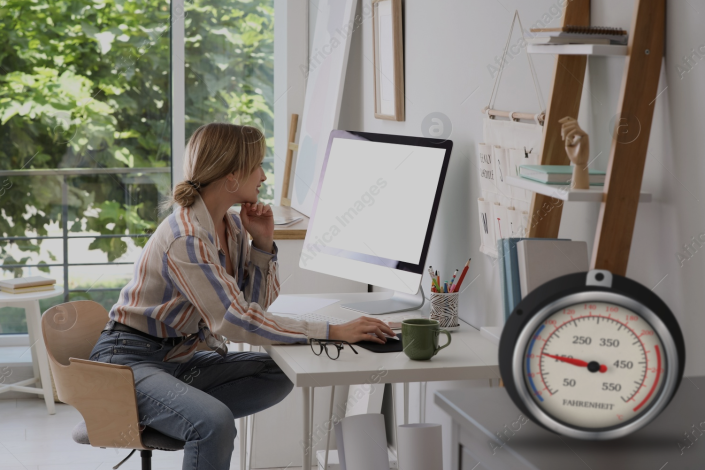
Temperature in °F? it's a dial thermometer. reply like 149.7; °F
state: 150; °F
